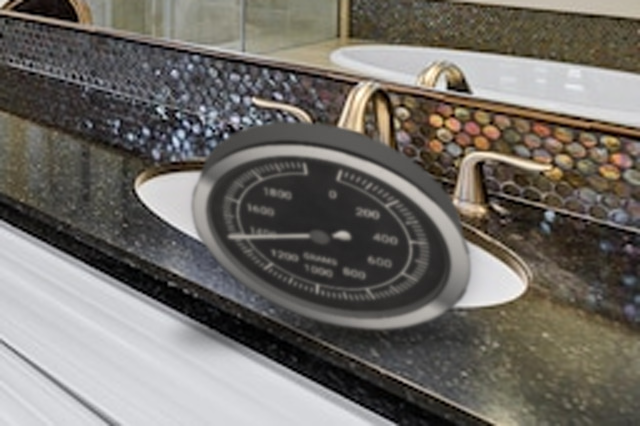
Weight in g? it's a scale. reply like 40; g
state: 1400; g
